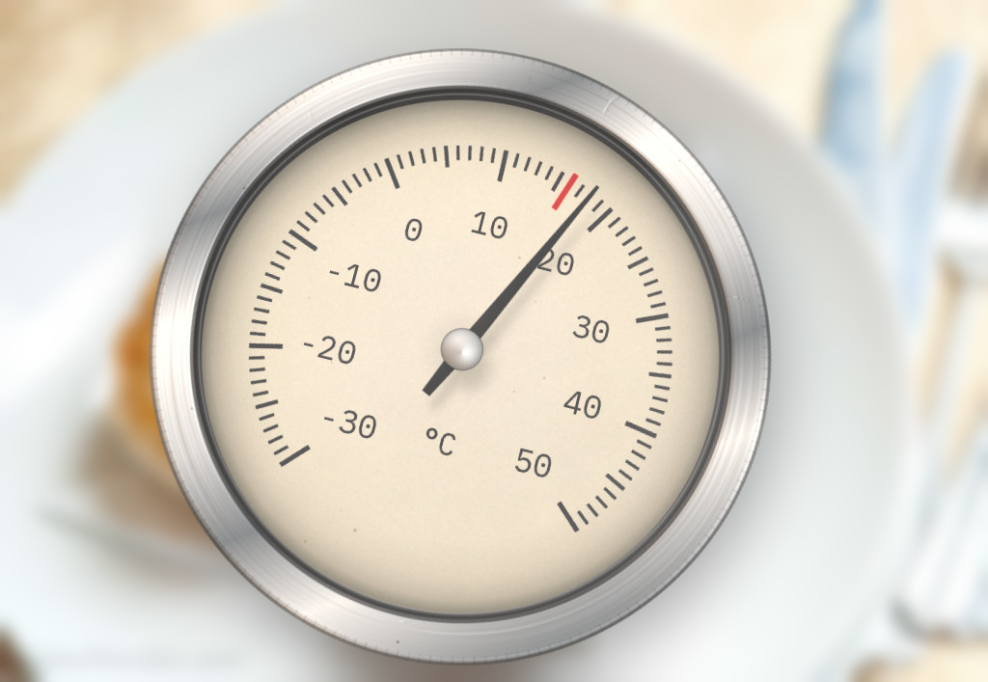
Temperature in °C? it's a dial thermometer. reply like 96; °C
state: 18; °C
